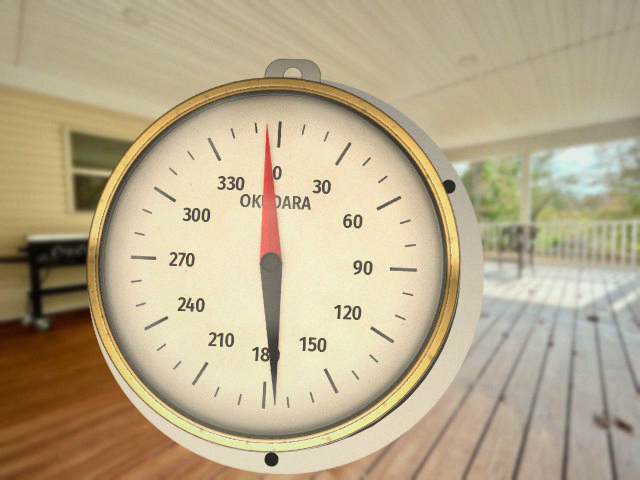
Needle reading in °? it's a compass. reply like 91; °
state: 355; °
